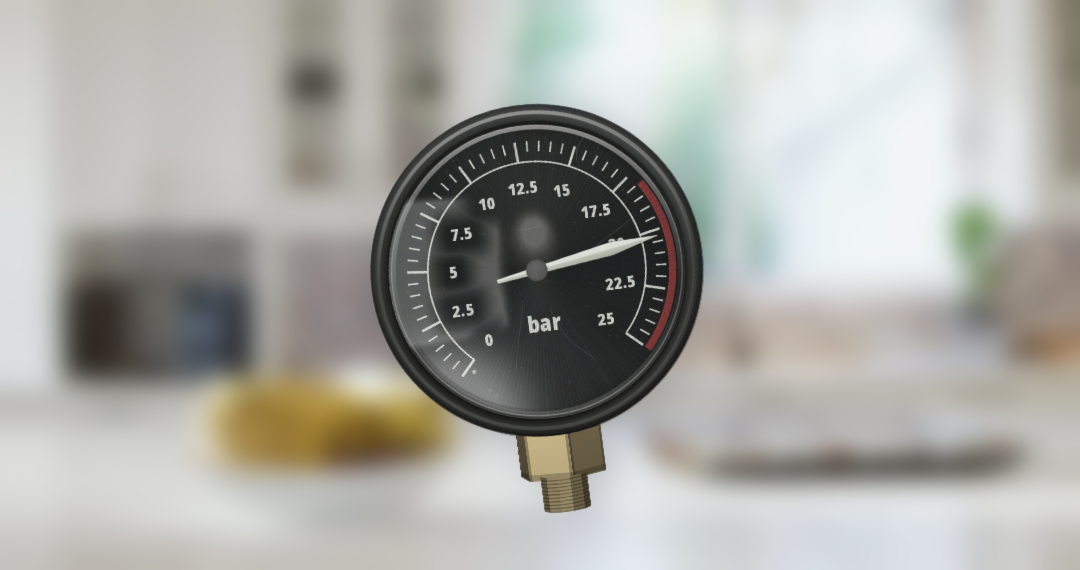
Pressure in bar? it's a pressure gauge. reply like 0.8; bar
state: 20.25; bar
